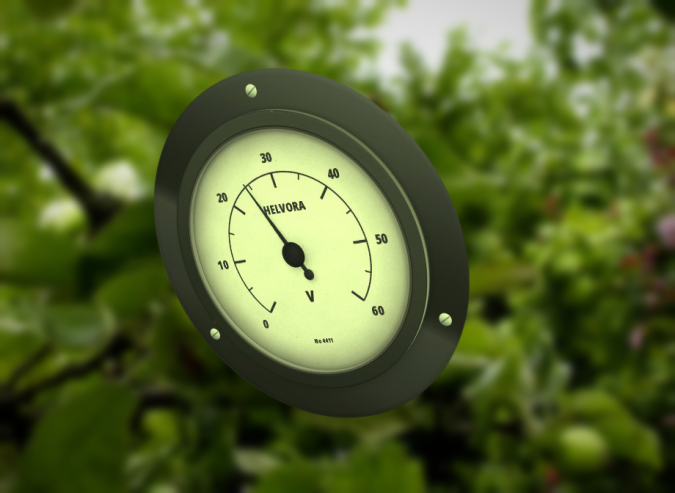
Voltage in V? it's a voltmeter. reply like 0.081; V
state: 25; V
